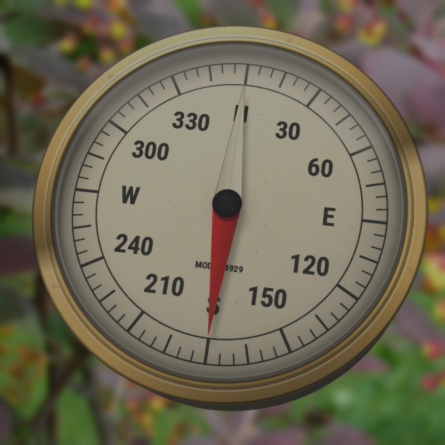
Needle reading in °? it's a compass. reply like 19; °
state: 180; °
